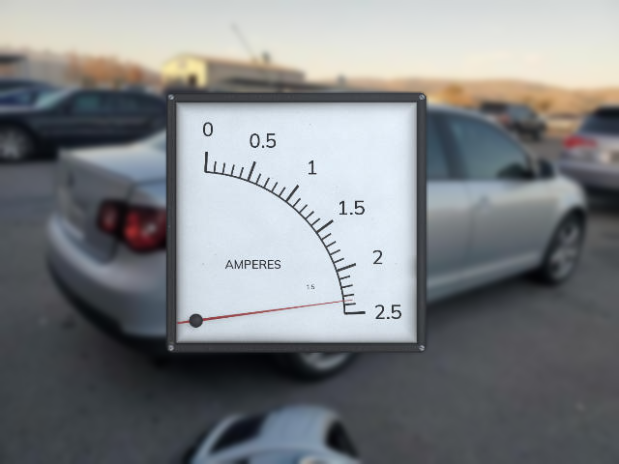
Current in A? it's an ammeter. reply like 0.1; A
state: 2.35; A
